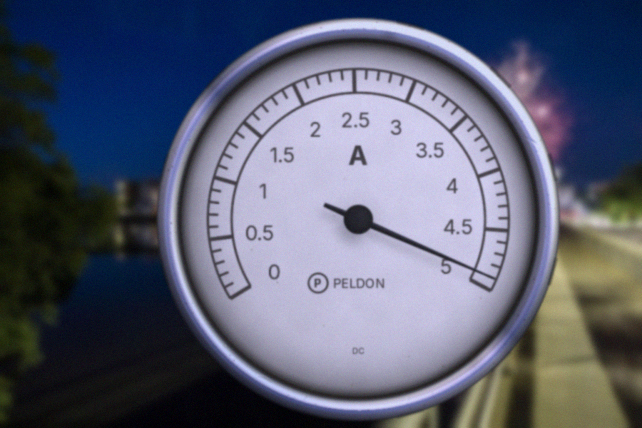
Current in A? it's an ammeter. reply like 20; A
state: 4.9; A
